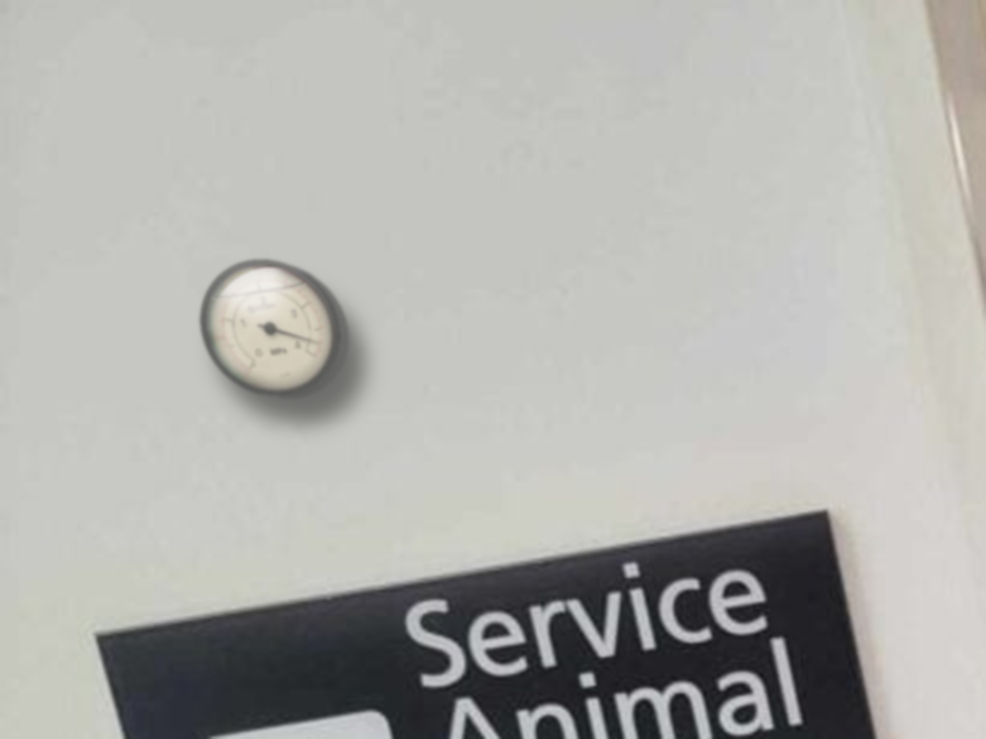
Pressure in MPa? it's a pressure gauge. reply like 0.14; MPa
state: 3.75; MPa
